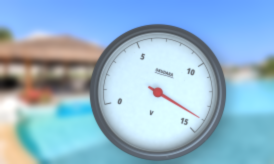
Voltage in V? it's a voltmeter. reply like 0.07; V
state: 14; V
